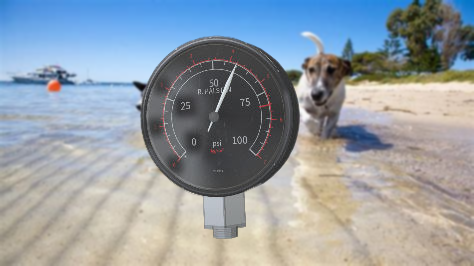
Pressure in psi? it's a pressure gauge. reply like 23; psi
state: 60; psi
